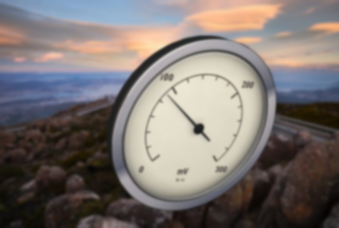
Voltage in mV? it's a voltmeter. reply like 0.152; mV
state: 90; mV
